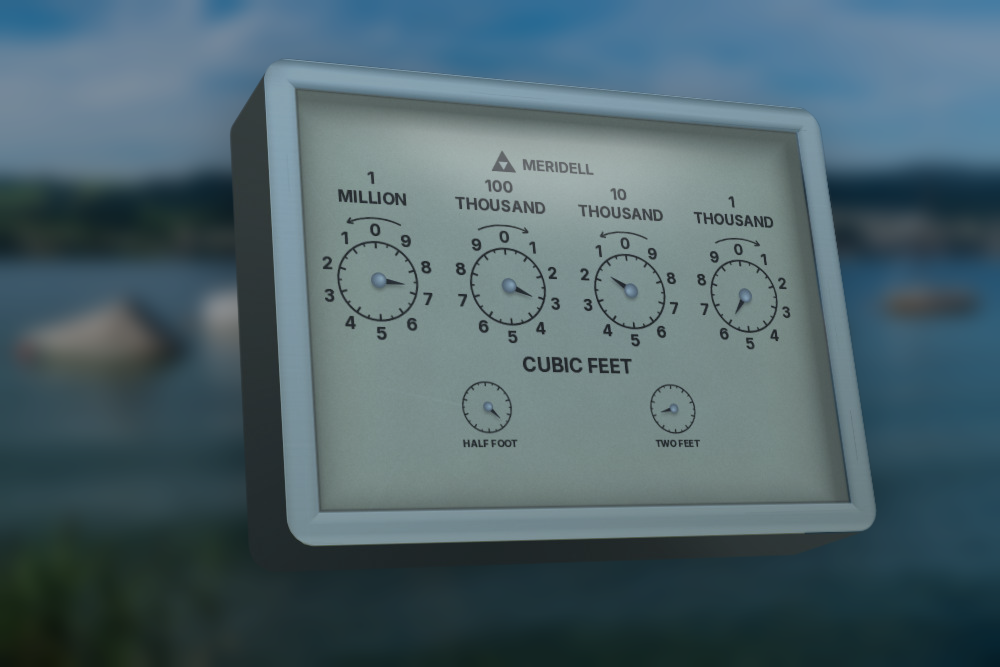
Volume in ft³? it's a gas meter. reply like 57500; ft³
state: 731600; ft³
